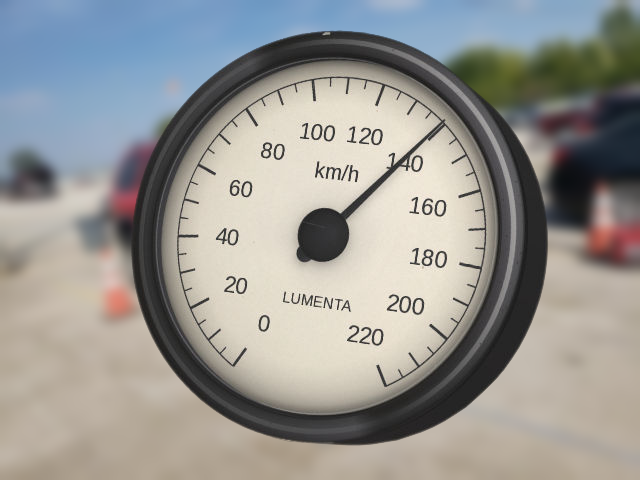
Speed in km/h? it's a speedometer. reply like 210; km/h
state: 140; km/h
